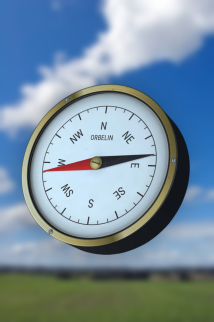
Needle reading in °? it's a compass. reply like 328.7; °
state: 260; °
